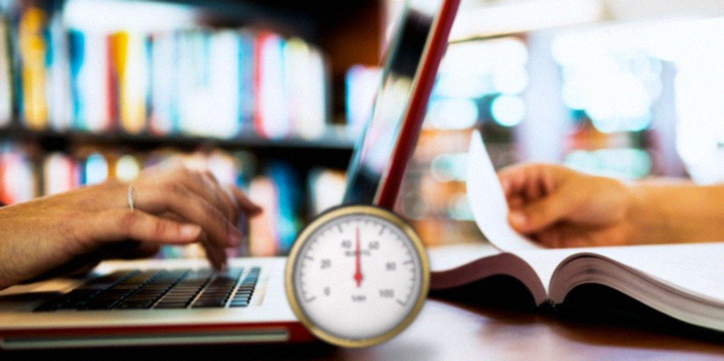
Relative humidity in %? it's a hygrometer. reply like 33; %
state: 48; %
